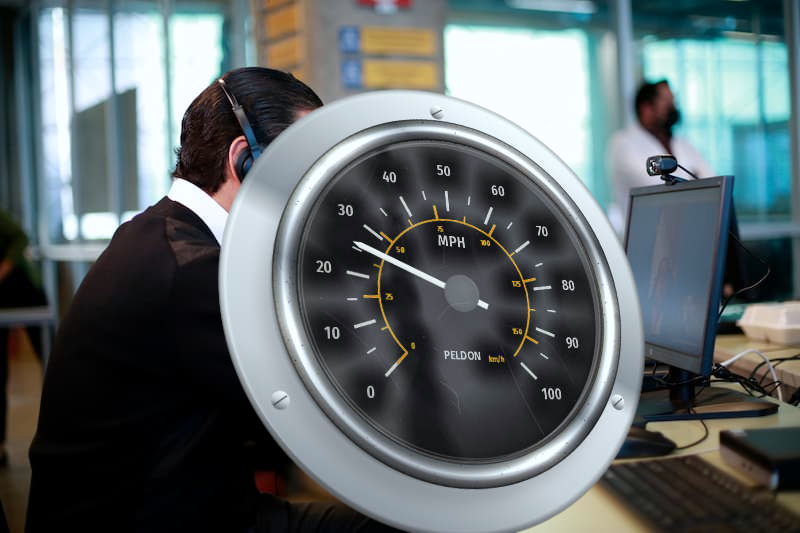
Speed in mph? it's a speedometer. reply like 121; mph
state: 25; mph
